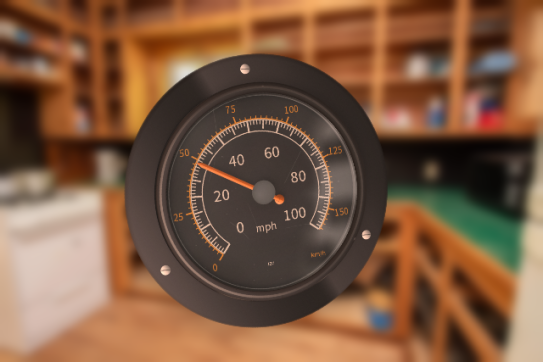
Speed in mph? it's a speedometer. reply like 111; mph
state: 30; mph
